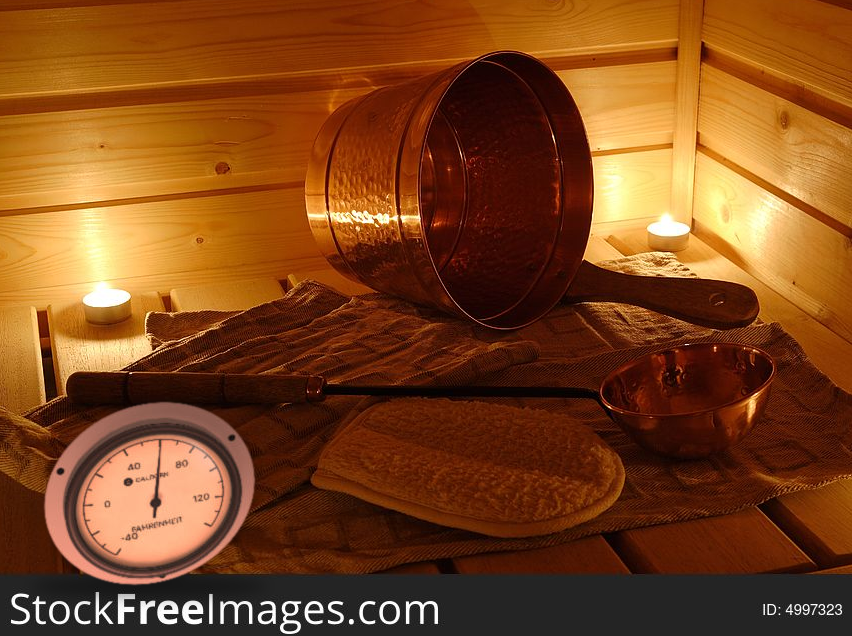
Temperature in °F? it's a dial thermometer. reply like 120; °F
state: 60; °F
